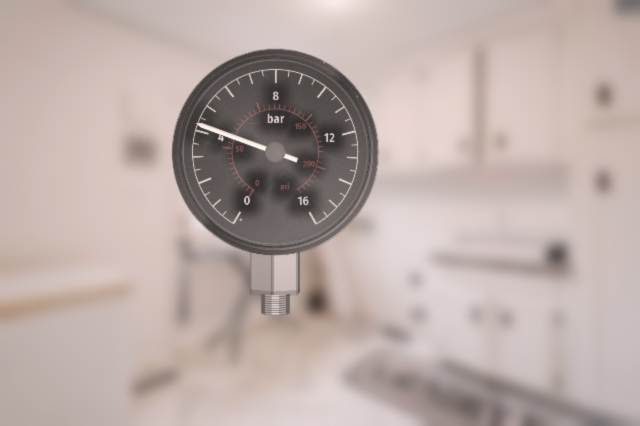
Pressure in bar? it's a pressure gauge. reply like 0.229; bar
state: 4.25; bar
